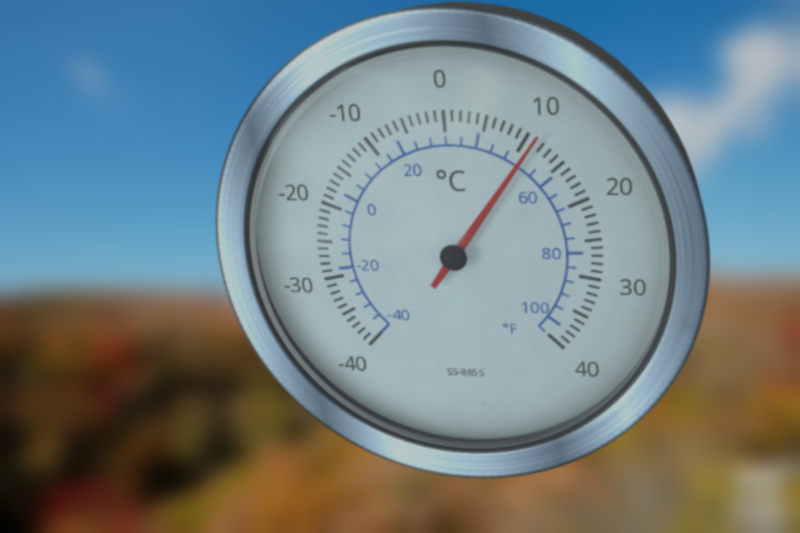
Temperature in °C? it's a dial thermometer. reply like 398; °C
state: 11; °C
